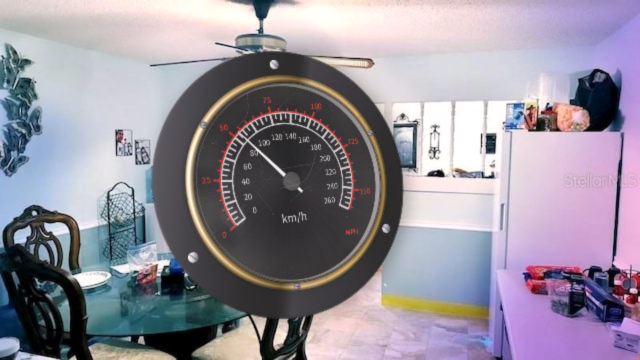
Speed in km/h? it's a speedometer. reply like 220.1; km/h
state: 85; km/h
